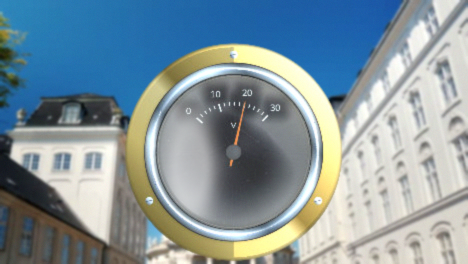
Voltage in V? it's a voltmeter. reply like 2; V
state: 20; V
